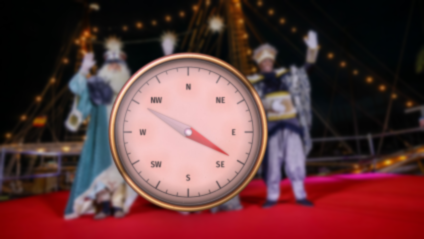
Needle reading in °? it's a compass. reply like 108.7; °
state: 120; °
